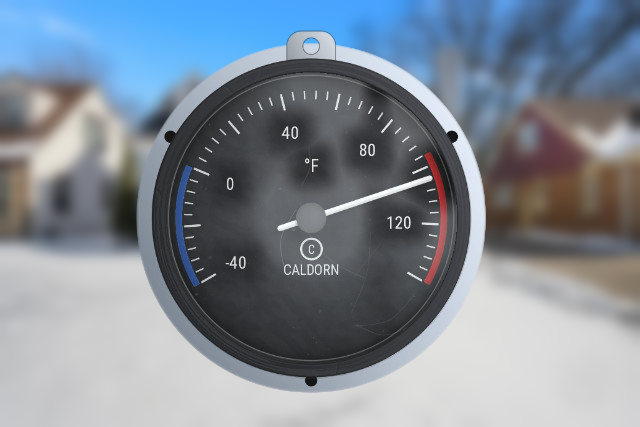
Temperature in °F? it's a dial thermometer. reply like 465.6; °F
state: 104; °F
